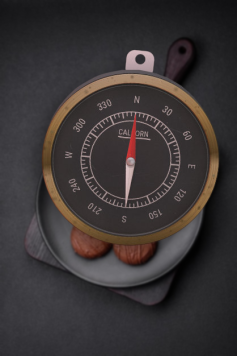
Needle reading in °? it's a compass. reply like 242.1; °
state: 0; °
